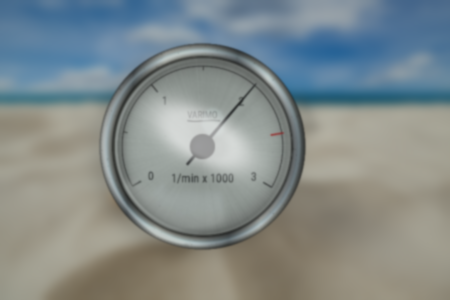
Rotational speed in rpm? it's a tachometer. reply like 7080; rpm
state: 2000; rpm
